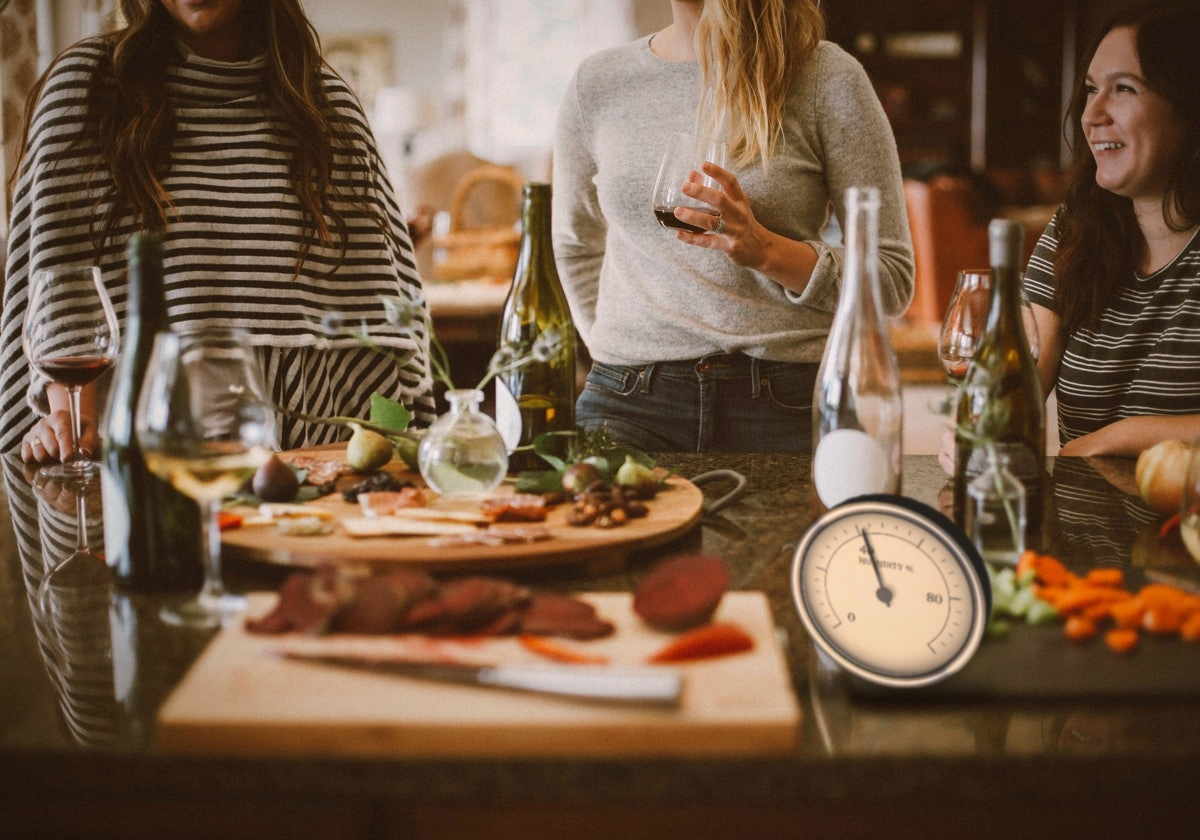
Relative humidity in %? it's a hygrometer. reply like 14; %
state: 42; %
